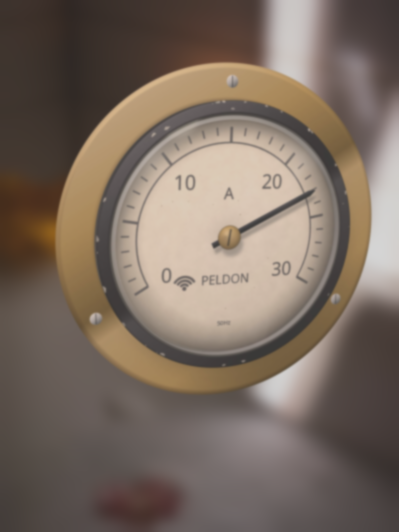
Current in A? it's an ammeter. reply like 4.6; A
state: 23; A
